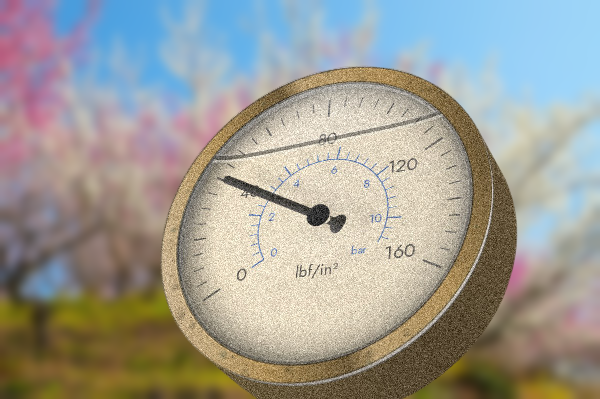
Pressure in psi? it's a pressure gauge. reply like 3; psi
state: 40; psi
